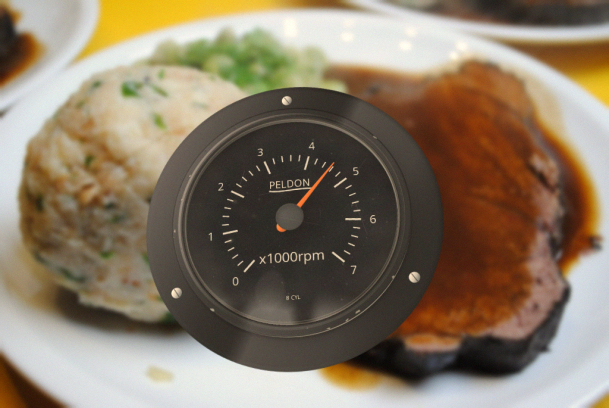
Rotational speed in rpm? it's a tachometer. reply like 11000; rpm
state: 4600; rpm
